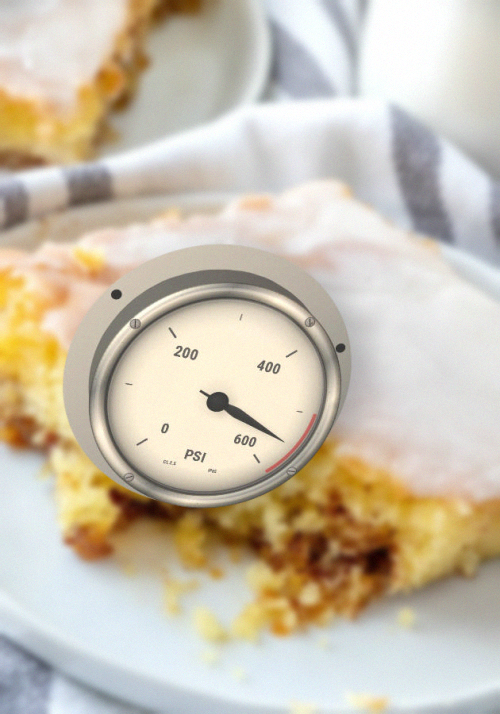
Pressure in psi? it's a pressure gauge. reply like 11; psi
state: 550; psi
